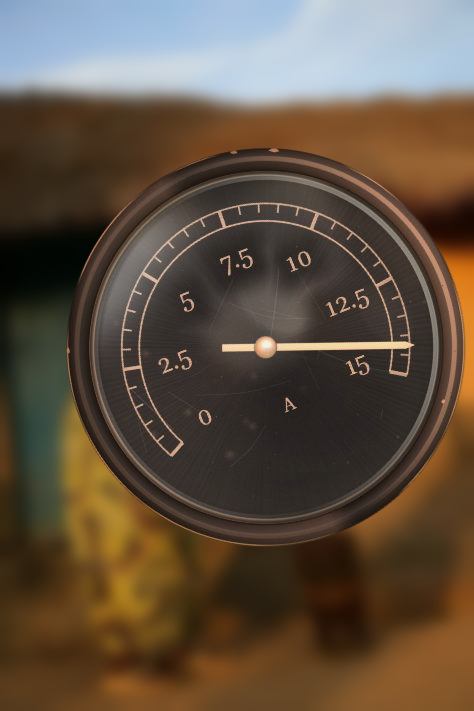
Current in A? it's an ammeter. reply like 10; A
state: 14.25; A
